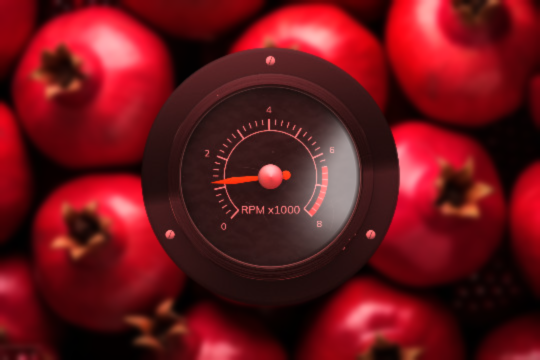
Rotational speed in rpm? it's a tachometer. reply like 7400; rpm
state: 1200; rpm
